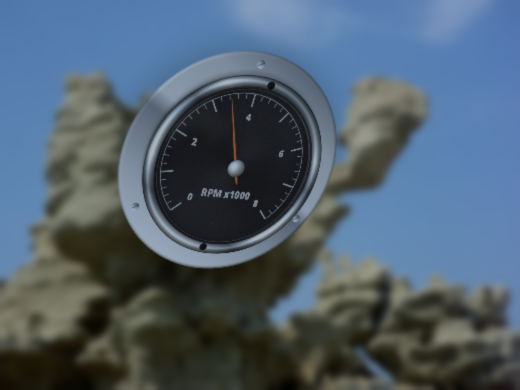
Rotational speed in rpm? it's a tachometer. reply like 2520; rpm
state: 3400; rpm
